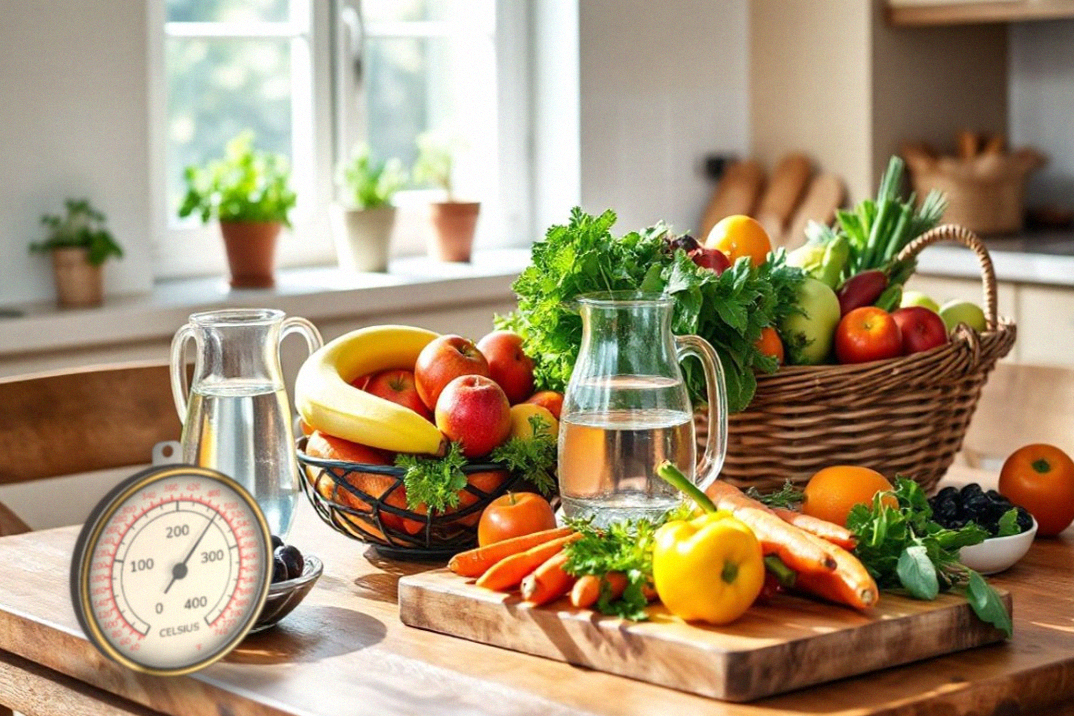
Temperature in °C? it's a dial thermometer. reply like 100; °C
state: 250; °C
